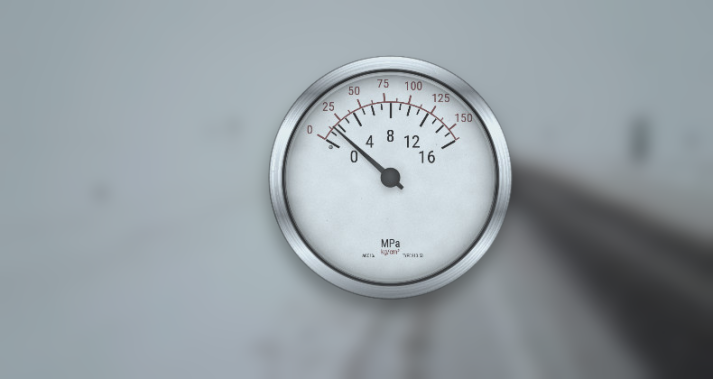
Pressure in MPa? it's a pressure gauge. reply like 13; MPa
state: 1.5; MPa
